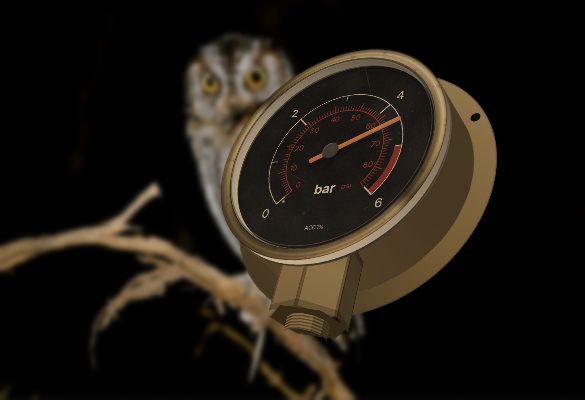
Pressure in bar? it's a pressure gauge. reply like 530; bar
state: 4.5; bar
